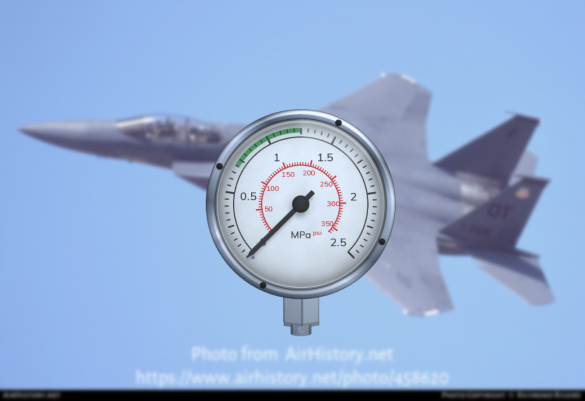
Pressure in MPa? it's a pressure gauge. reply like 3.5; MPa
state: 0; MPa
